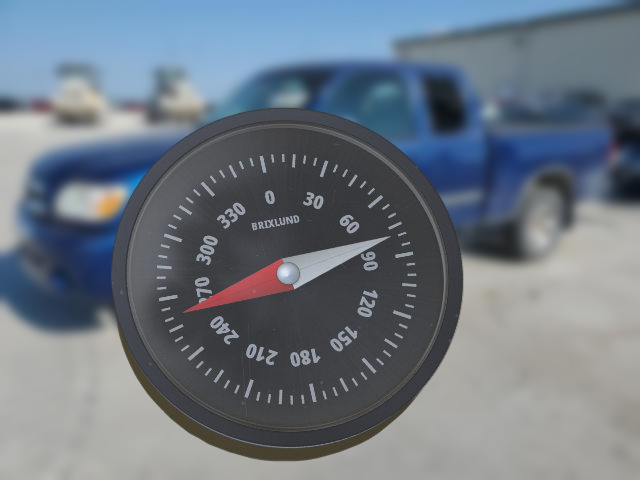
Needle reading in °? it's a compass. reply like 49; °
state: 260; °
